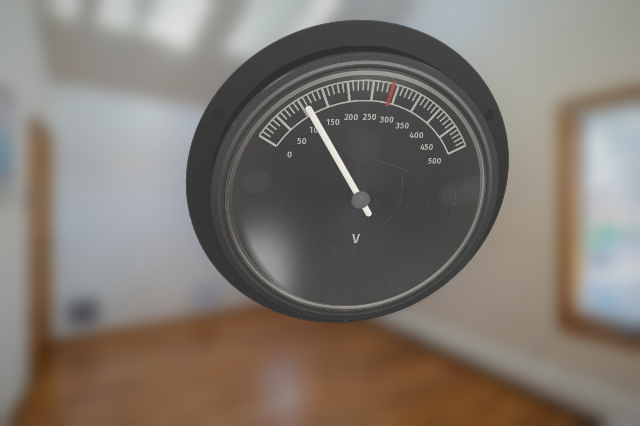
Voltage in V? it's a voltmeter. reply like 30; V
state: 110; V
